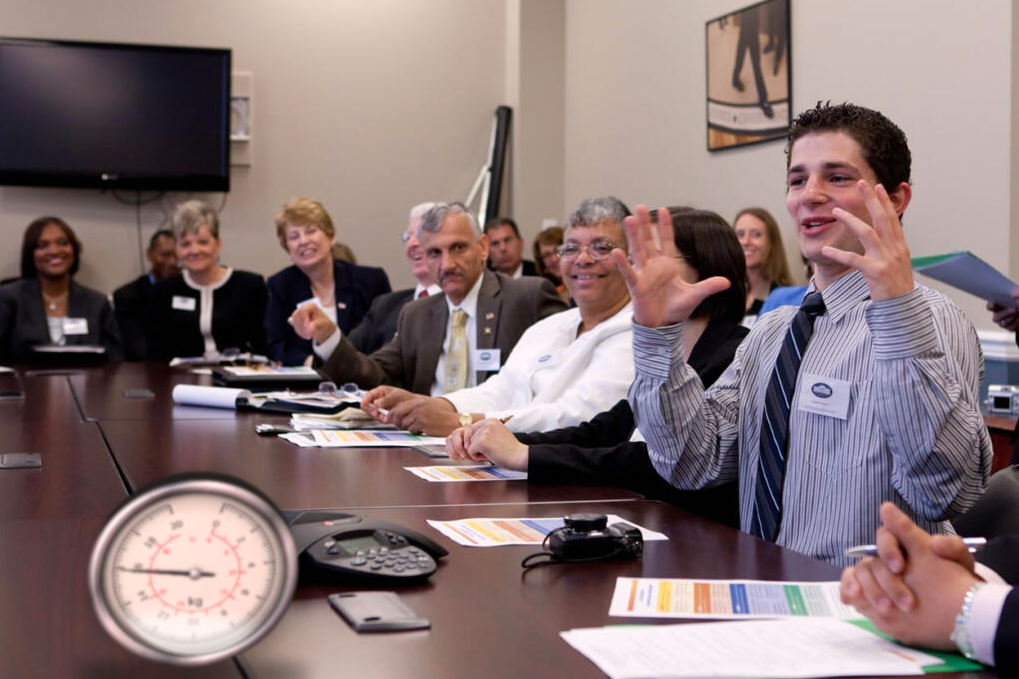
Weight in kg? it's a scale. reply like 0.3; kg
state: 16; kg
